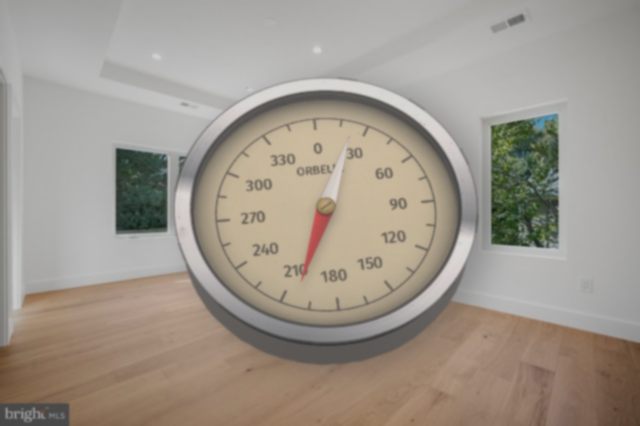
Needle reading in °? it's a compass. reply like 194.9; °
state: 202.5; °
